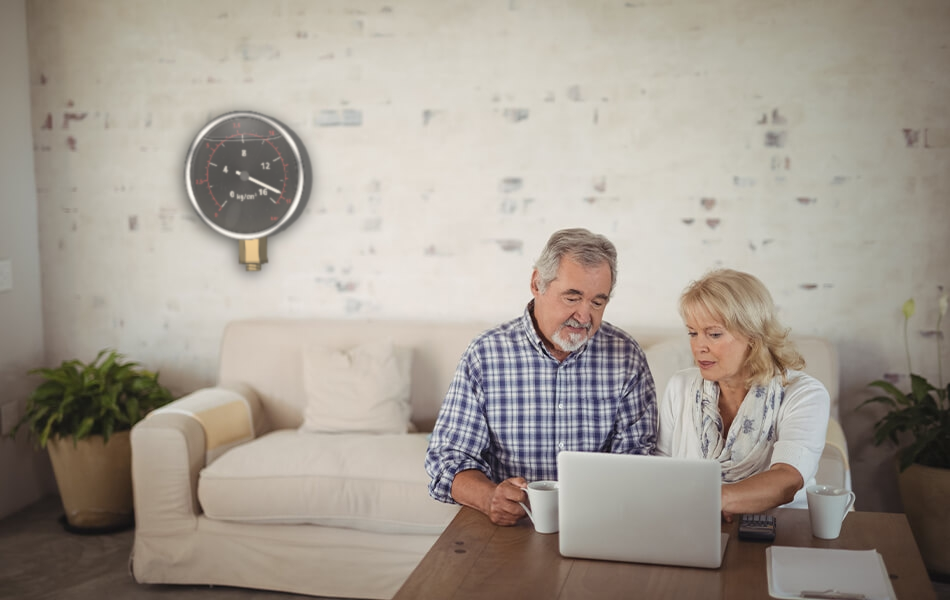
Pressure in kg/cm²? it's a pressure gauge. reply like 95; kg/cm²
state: 15; kg/cm²
